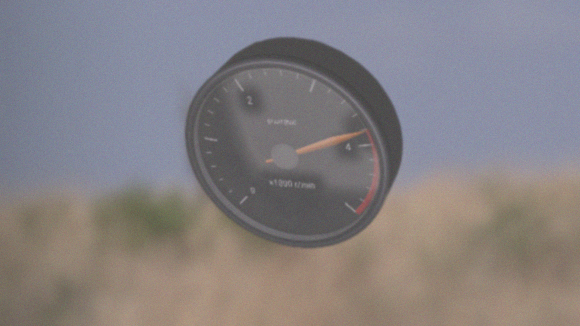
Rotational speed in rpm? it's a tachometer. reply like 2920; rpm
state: 3800; rpm
